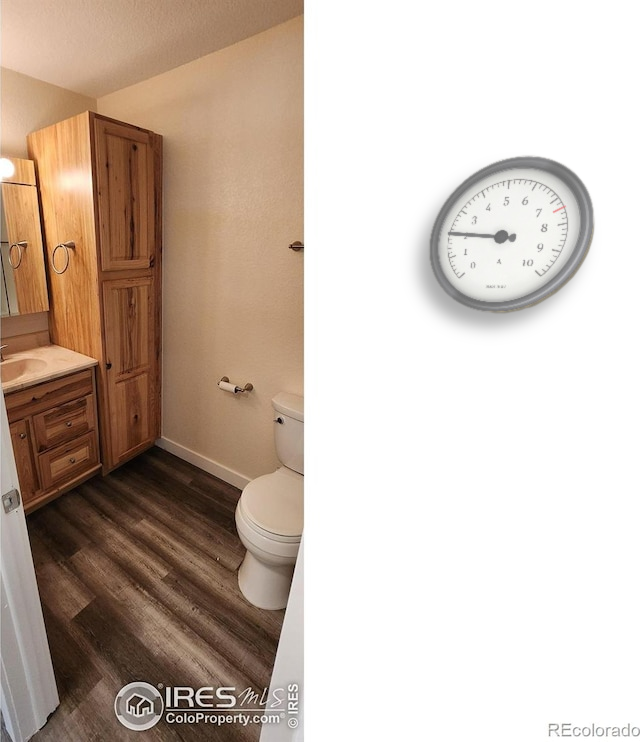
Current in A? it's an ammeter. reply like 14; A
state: 2; A
